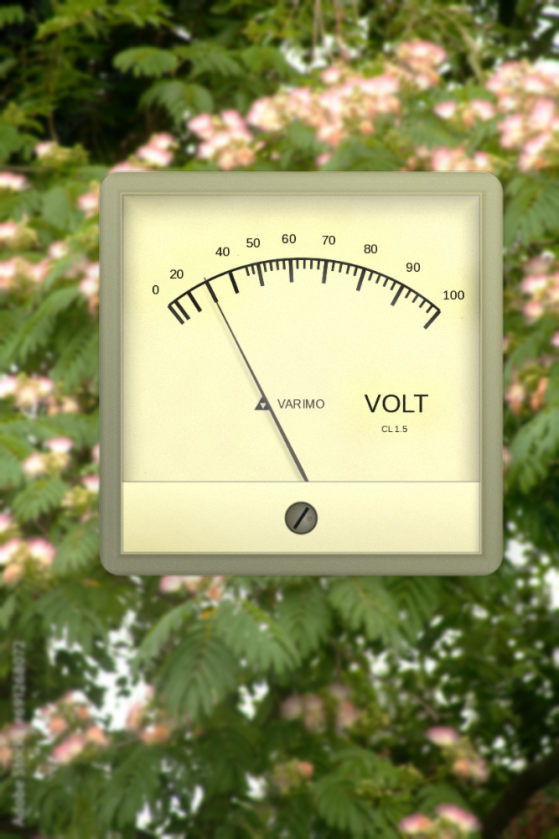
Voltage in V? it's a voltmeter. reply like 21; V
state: 30; V
